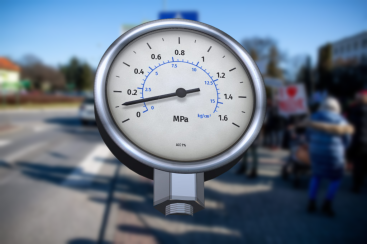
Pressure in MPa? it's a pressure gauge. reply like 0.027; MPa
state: 0.1; MPa
